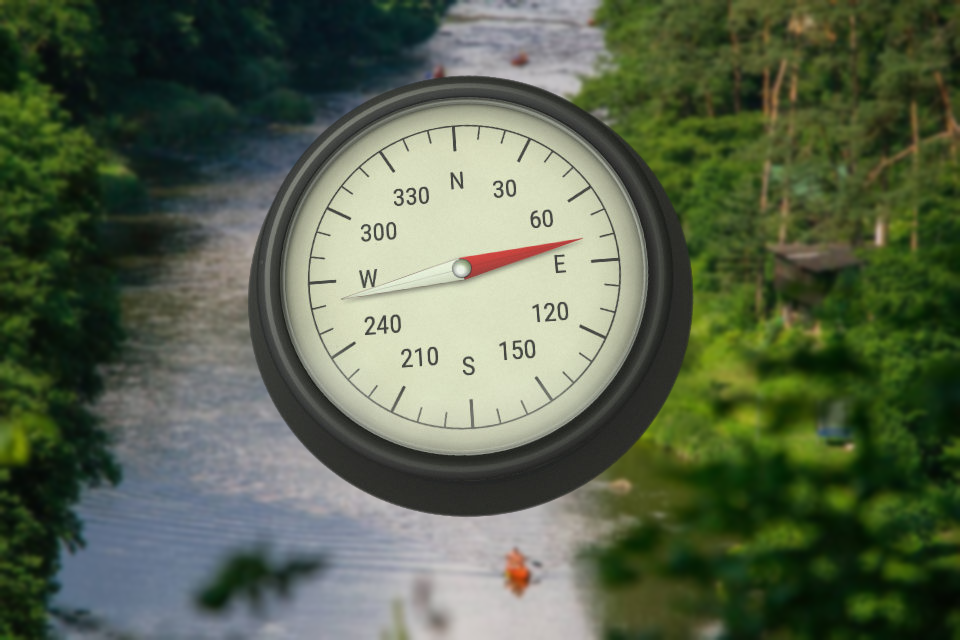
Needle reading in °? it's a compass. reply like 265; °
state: 80; °
